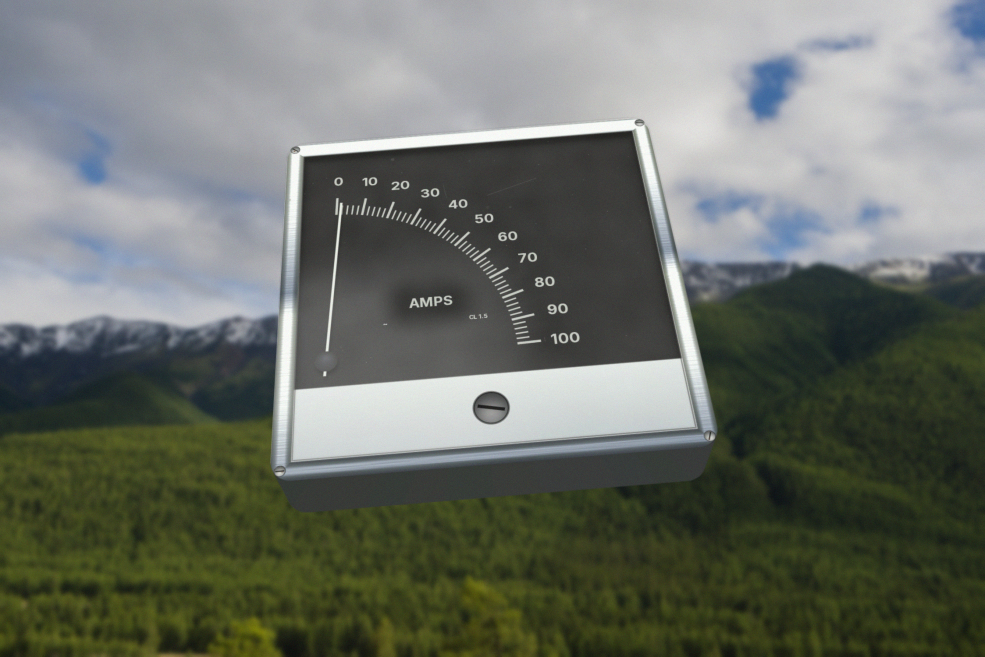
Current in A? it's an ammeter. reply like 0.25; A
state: 2; A
